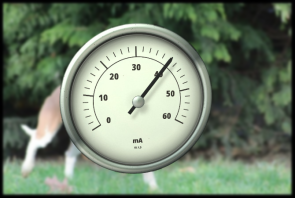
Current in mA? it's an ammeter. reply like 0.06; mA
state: 40; mA
